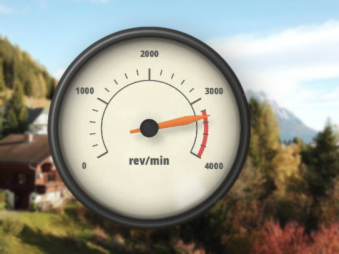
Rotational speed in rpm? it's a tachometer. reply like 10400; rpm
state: 3300; rpm
